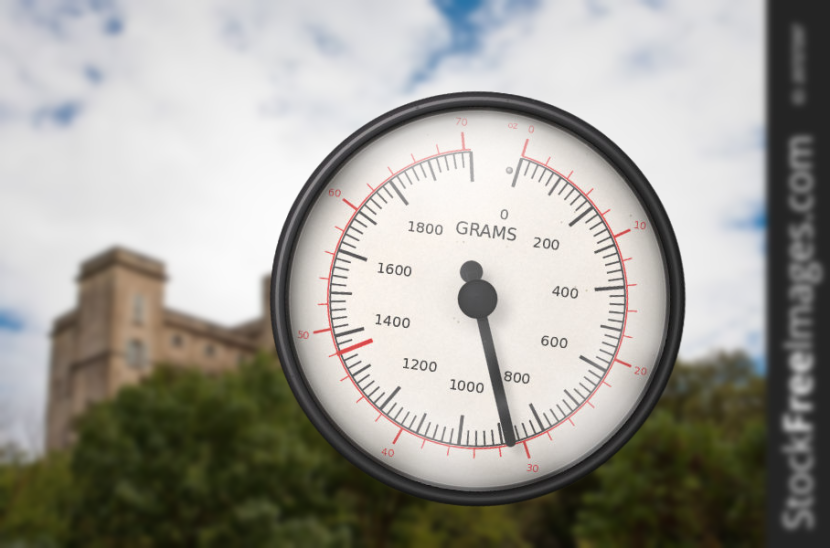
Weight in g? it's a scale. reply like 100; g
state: 880; g
